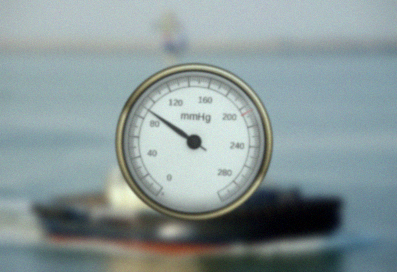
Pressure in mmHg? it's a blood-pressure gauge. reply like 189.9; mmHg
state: 90; mmHg
